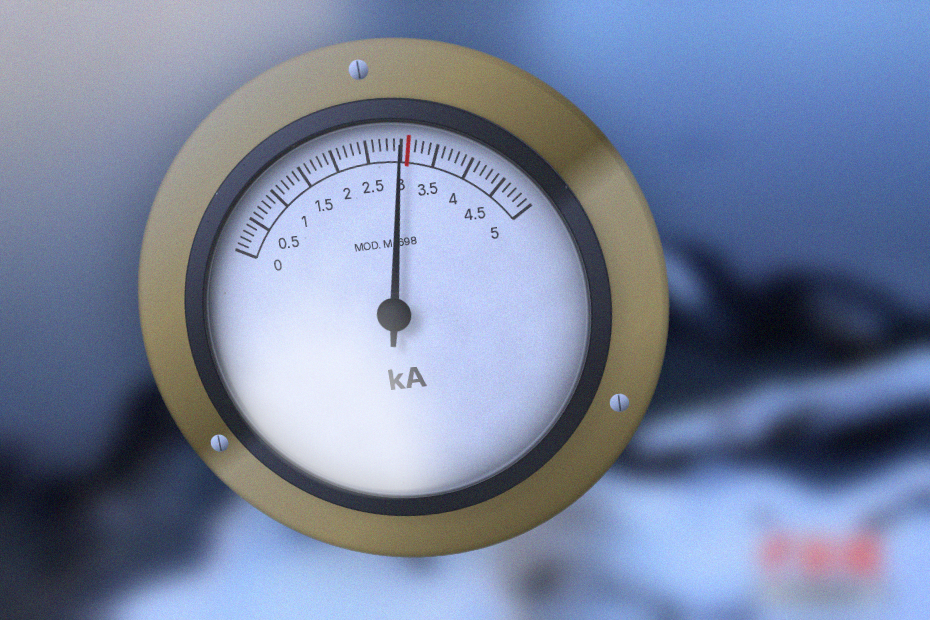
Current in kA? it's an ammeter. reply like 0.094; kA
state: 3; kA
